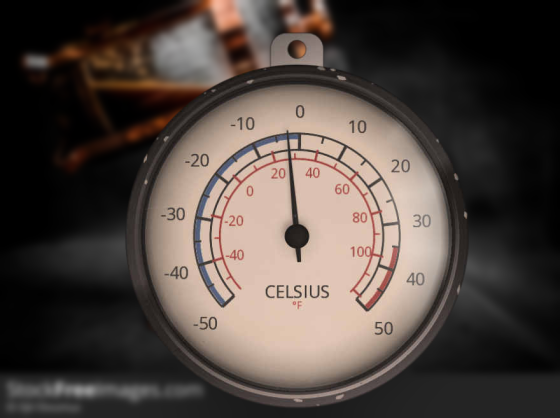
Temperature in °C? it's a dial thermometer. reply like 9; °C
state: -2.5; °C
